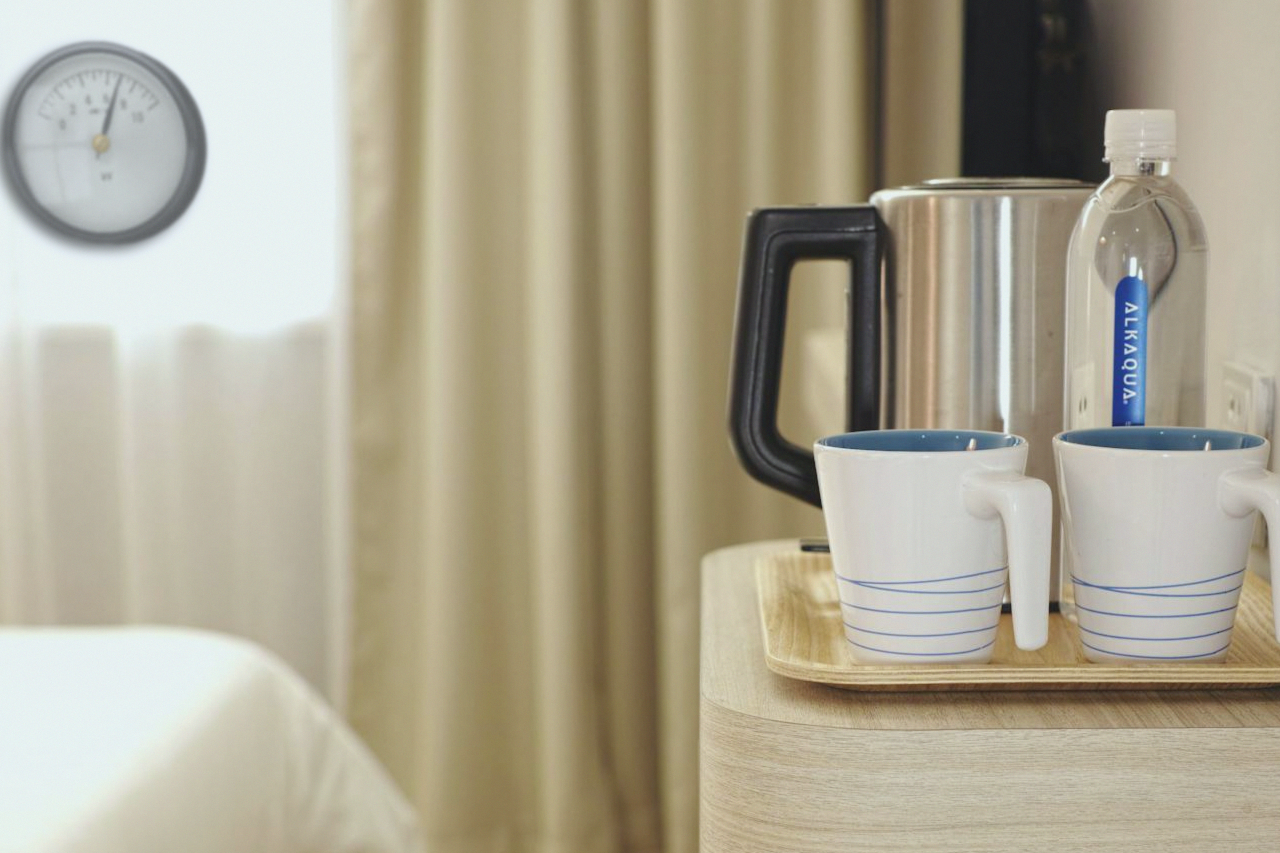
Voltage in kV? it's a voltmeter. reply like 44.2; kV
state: 7; kV
